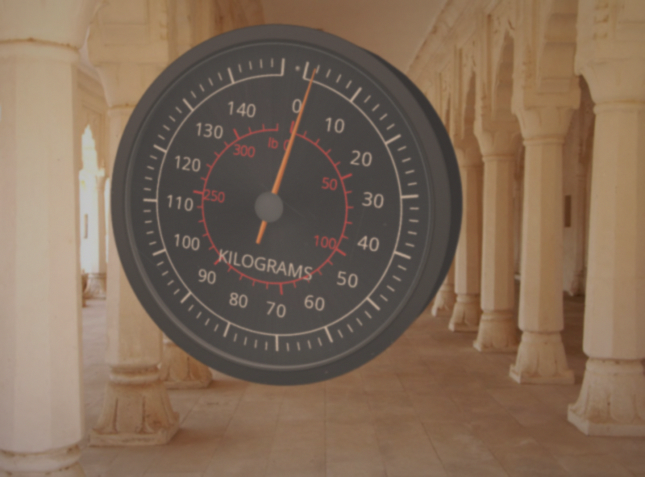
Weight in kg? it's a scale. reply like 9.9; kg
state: 2; kg
